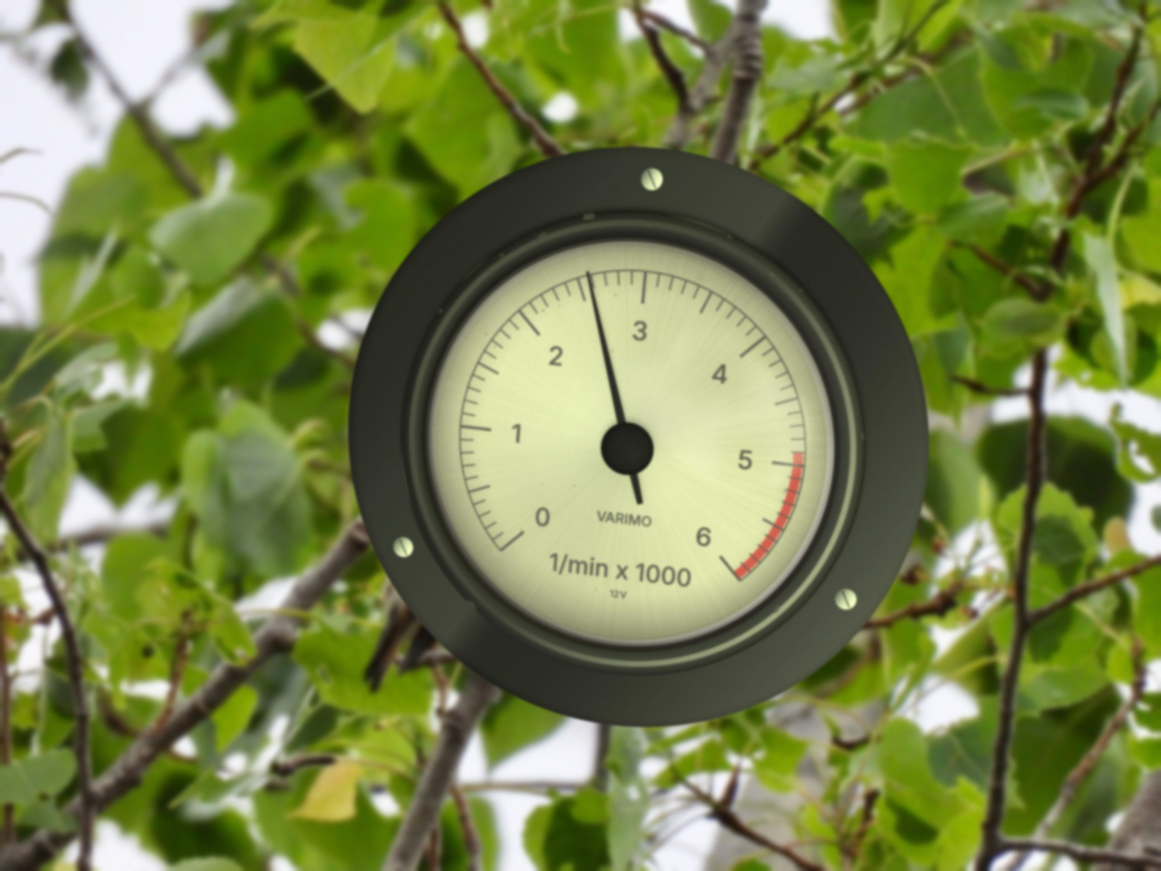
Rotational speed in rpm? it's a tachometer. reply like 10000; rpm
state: 2600; rpm
